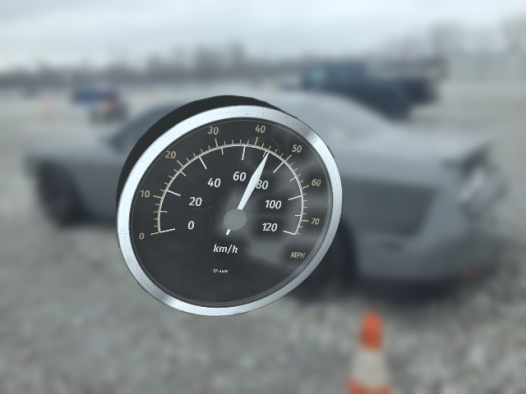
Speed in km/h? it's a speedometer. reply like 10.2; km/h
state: 70; km/h
